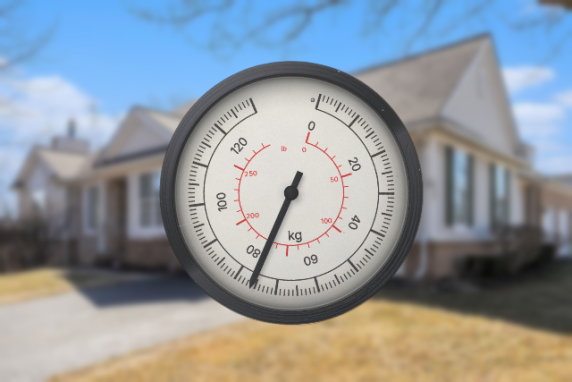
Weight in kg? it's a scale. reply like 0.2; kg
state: 76; kg
